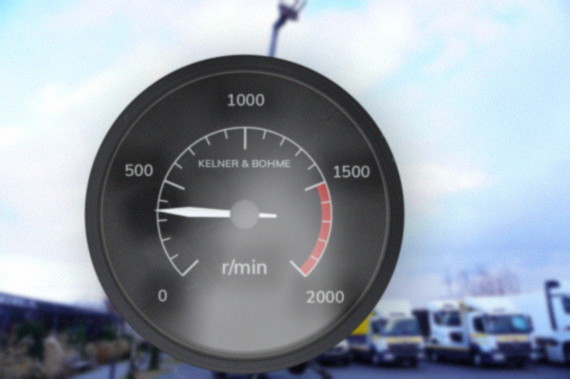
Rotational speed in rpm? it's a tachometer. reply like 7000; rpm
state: 350; rpm
